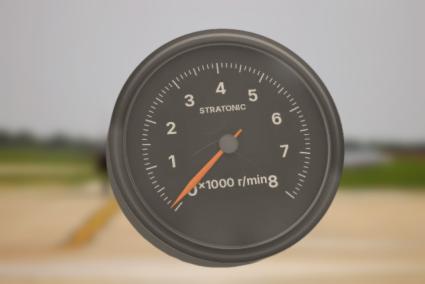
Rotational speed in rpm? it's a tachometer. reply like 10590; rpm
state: 100; rpm
